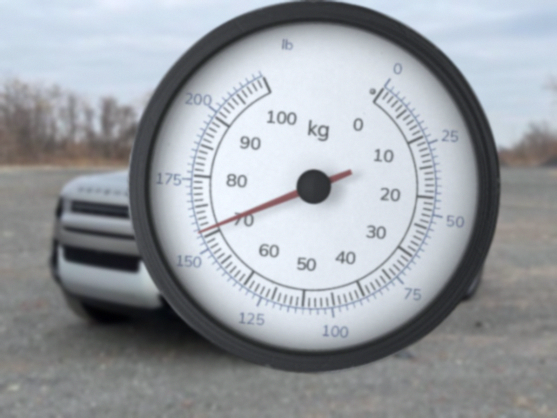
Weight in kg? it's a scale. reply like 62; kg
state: 71; kg
